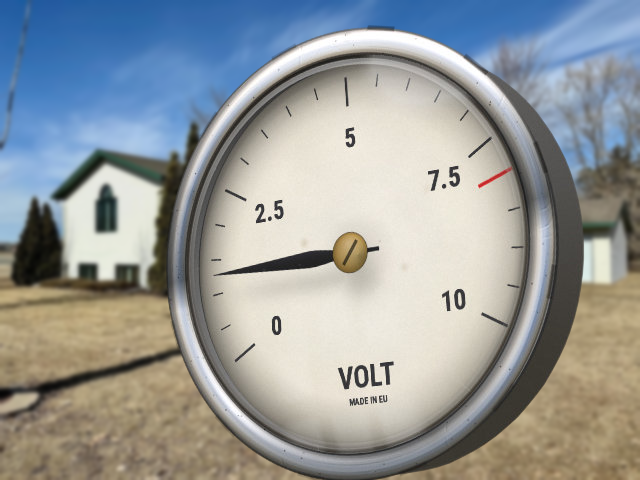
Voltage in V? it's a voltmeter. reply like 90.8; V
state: 1.25; V
